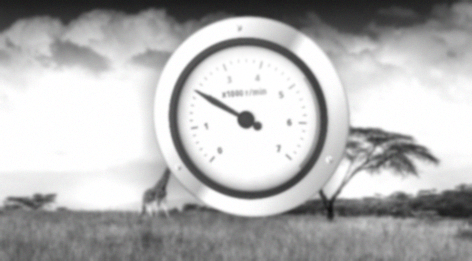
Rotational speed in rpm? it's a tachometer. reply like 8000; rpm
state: 2000; rpm
